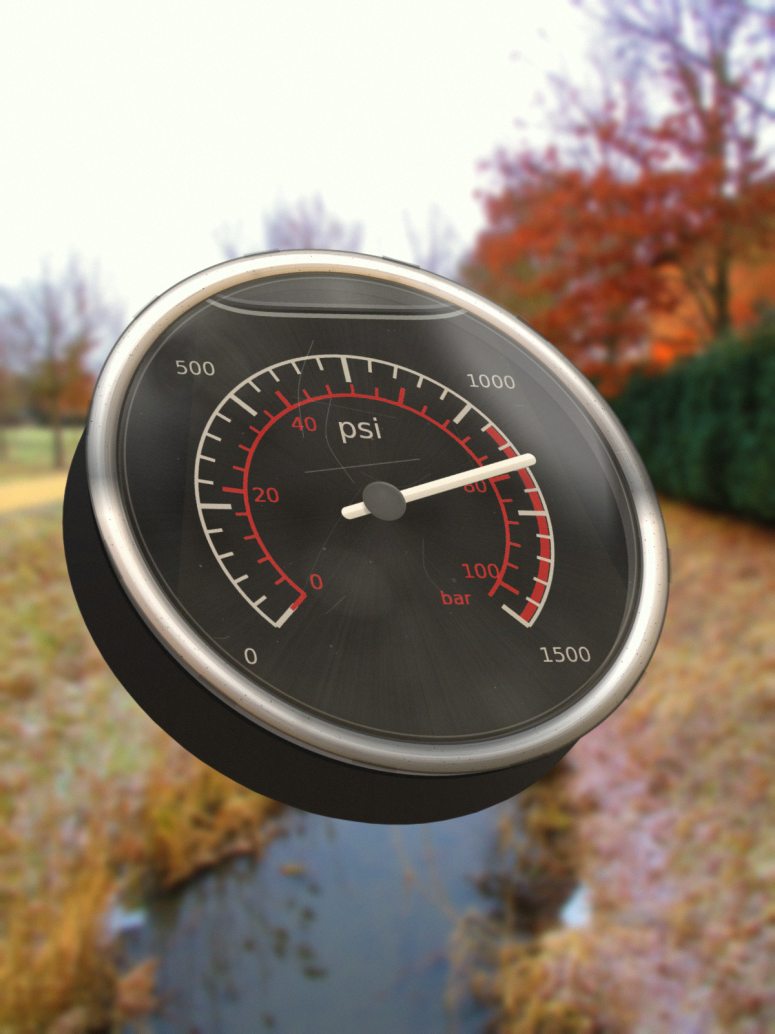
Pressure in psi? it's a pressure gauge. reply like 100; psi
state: 1150; psi
